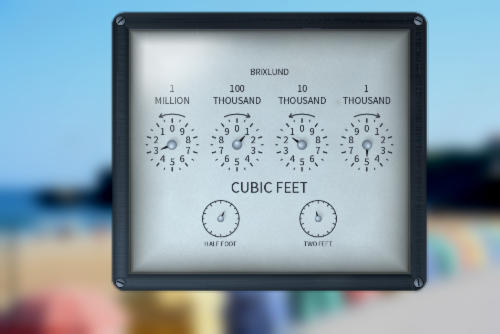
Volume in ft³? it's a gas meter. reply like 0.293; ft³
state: 311500; ft³
